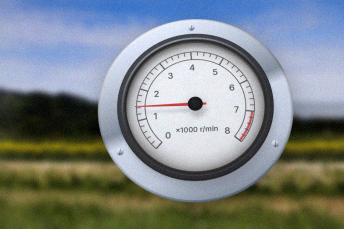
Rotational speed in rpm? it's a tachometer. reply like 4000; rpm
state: 1400; rpm
